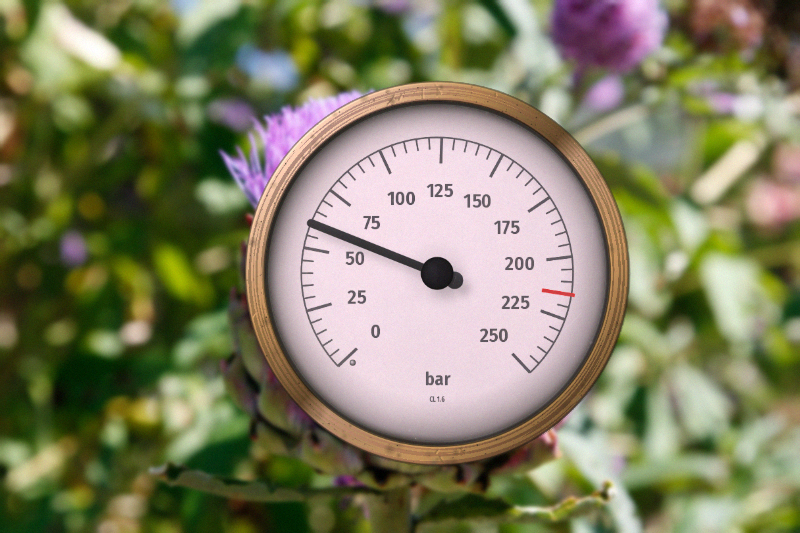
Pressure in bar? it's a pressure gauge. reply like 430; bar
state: 60; bar
